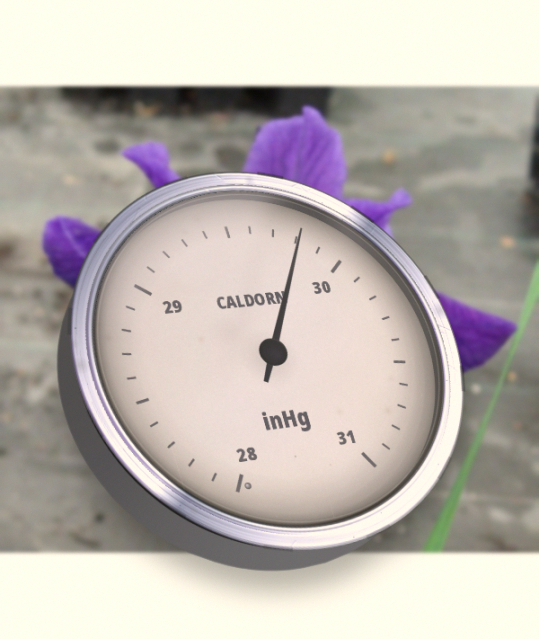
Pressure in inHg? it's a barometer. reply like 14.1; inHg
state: 29.8; inHg
